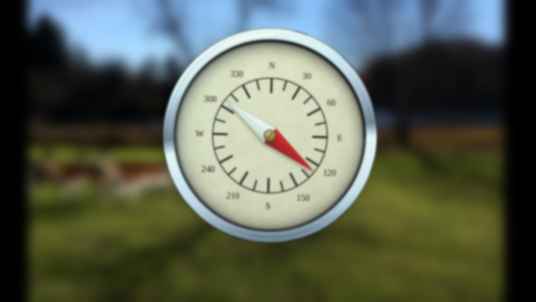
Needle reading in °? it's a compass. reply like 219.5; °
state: 127.5; °
